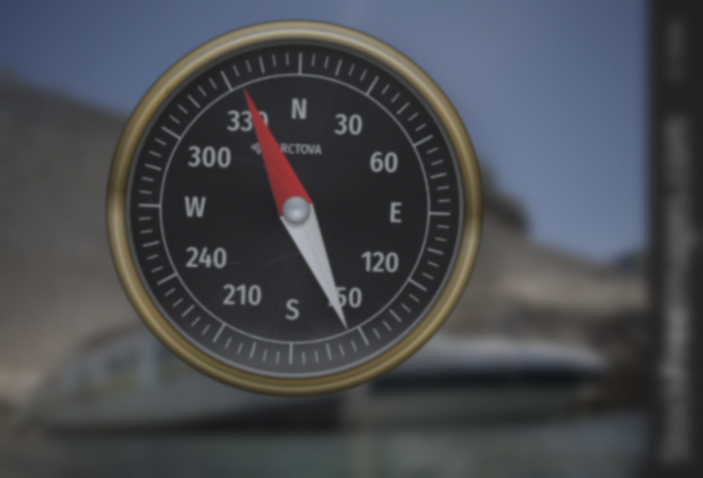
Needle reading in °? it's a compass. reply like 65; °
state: 335; °
